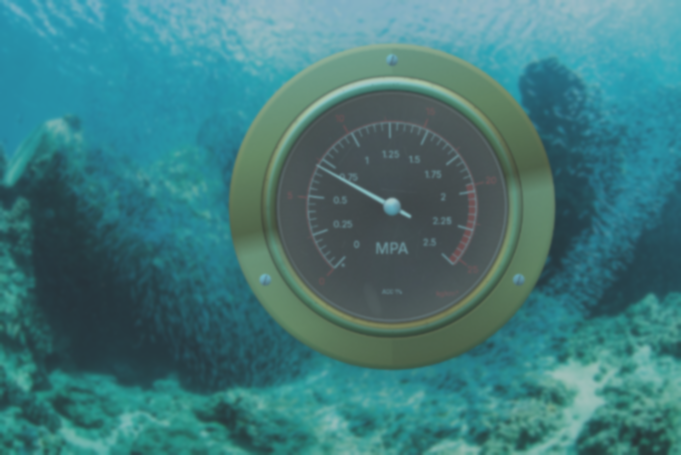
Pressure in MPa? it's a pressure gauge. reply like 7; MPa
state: 0.7; MPa
